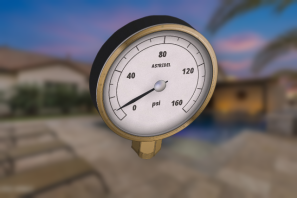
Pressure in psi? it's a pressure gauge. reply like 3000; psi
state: 10; psi
